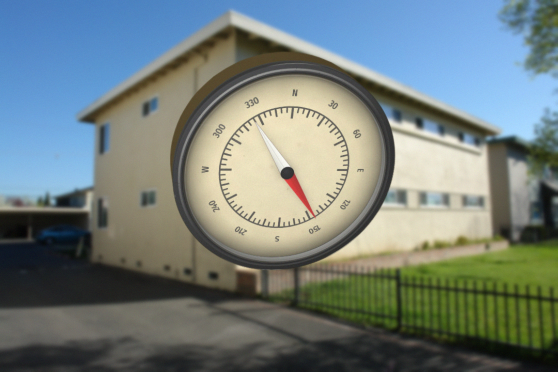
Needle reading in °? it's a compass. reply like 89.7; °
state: 145; °
